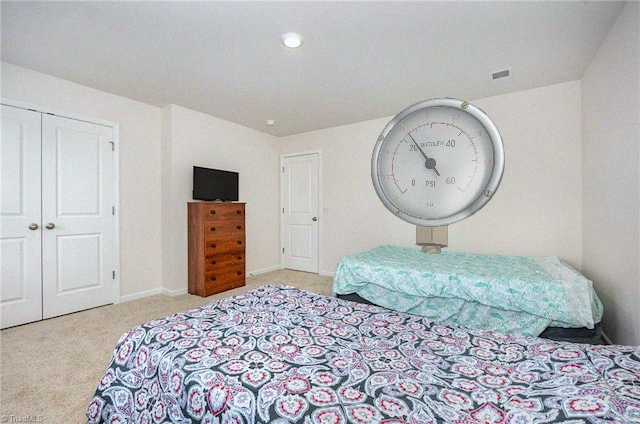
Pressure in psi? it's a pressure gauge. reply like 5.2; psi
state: 22.5; psi
